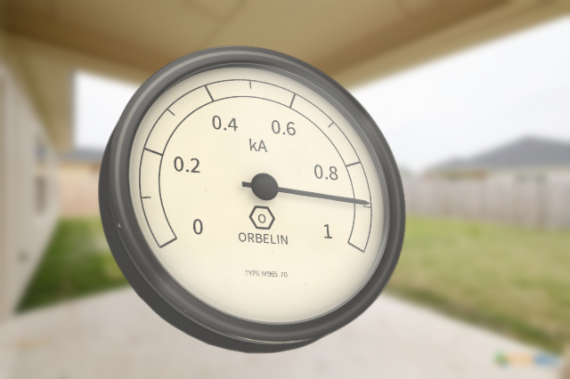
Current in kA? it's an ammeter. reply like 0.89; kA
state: 0.9; kA
